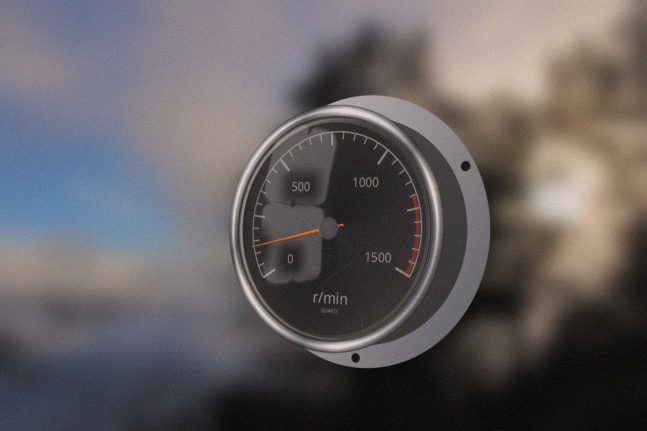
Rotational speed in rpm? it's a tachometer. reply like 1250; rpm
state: 125; rpm
